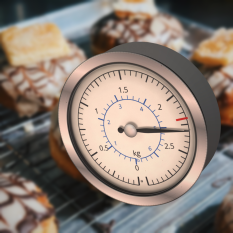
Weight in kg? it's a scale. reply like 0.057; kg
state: 2.3; kg
